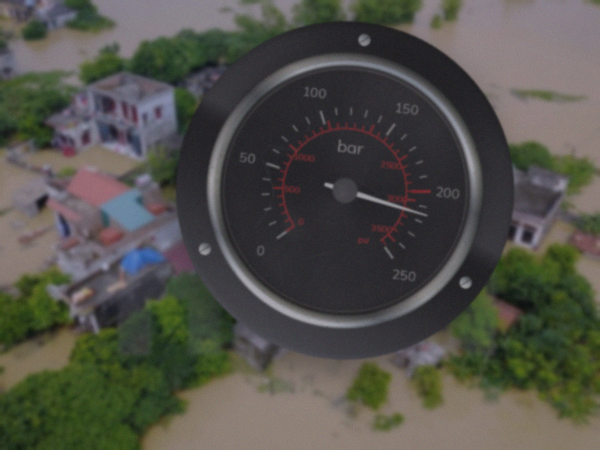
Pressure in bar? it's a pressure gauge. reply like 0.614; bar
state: 215; bar
